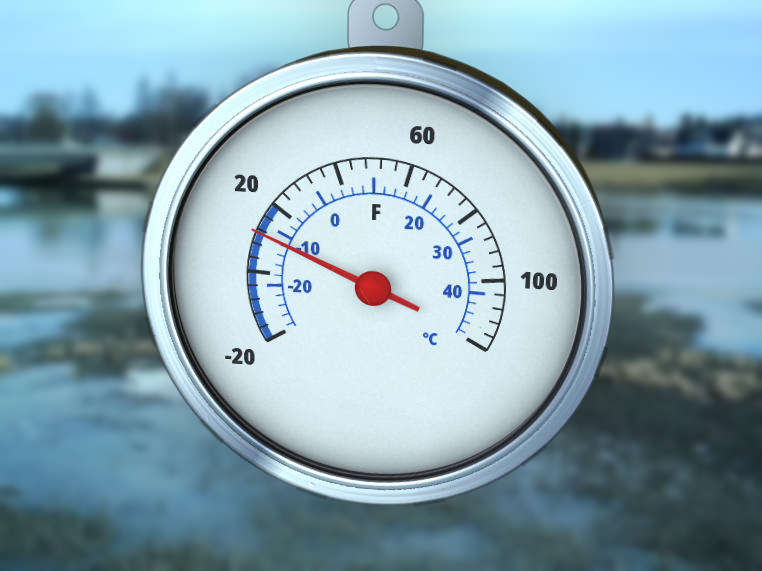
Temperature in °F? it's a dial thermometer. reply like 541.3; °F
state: 12; °F
